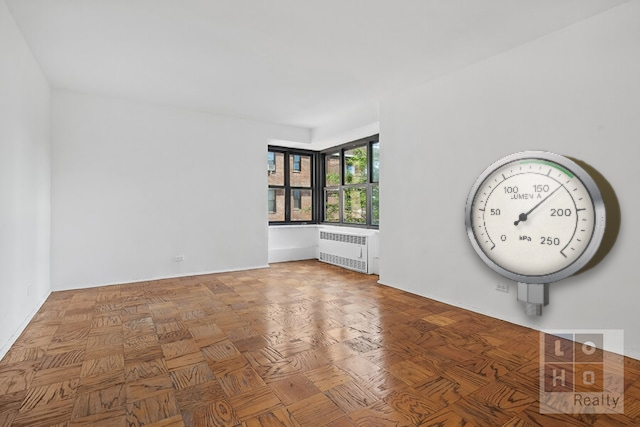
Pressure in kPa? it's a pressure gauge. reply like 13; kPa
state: 170; kPa
